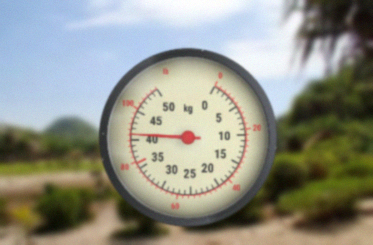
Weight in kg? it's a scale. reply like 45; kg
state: 41; kg
